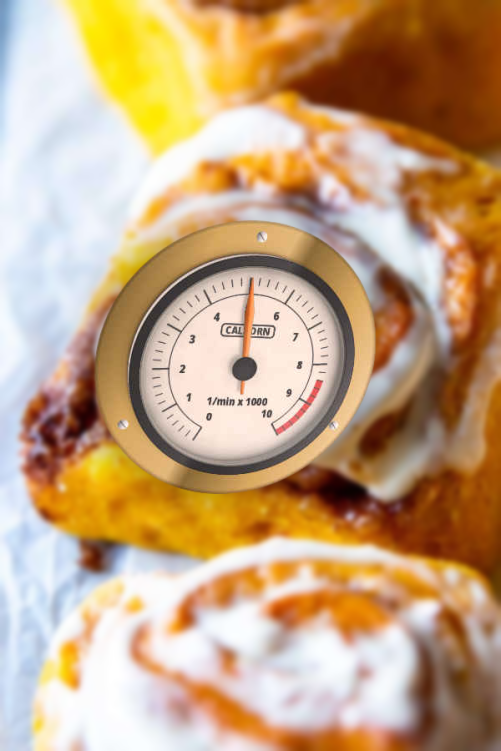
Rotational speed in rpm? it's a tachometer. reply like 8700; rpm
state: 5000; rpm
